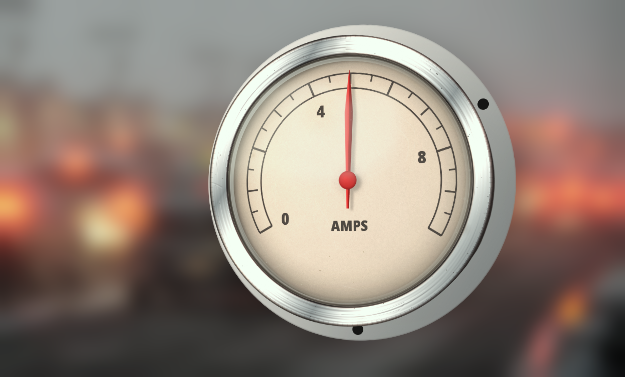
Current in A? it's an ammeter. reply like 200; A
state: 5; A
